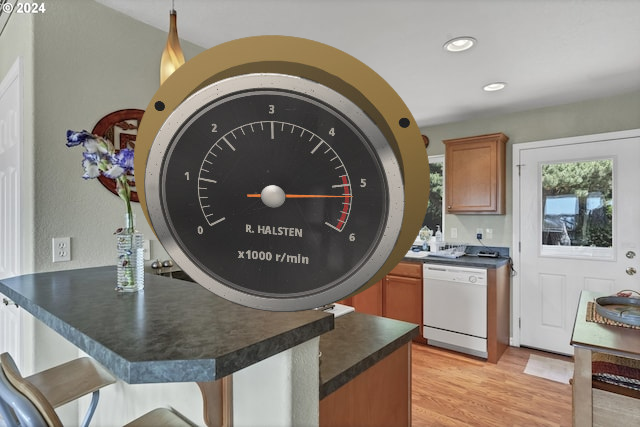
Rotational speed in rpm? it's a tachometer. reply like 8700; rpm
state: 5200; rpm
